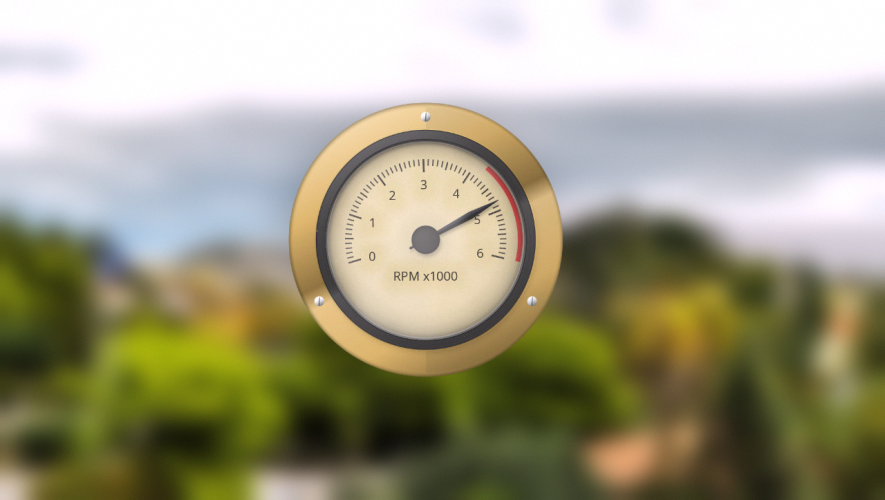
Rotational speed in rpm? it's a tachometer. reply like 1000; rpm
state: 4800; rpm
